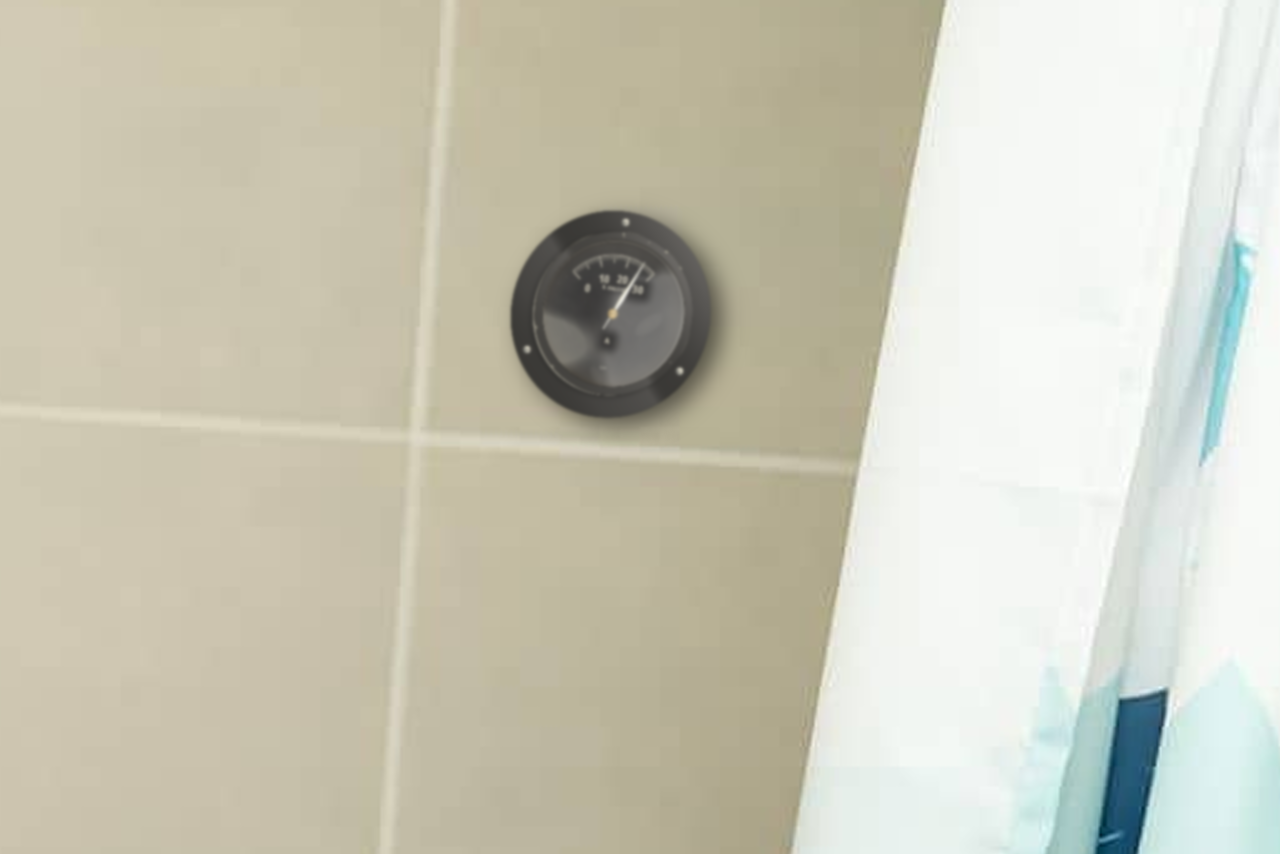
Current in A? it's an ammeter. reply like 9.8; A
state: 25; A
